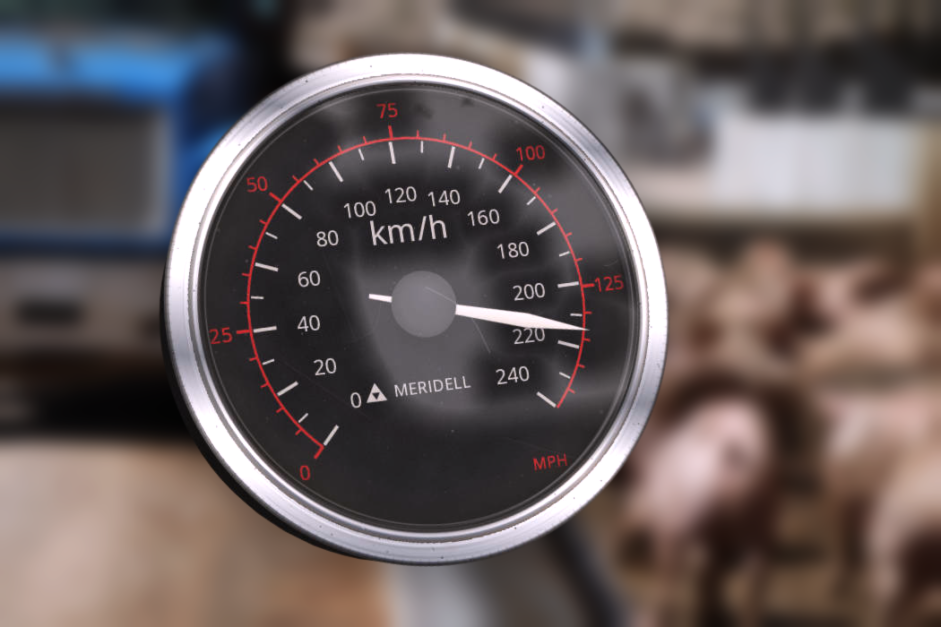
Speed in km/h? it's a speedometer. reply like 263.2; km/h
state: 215; km/h
